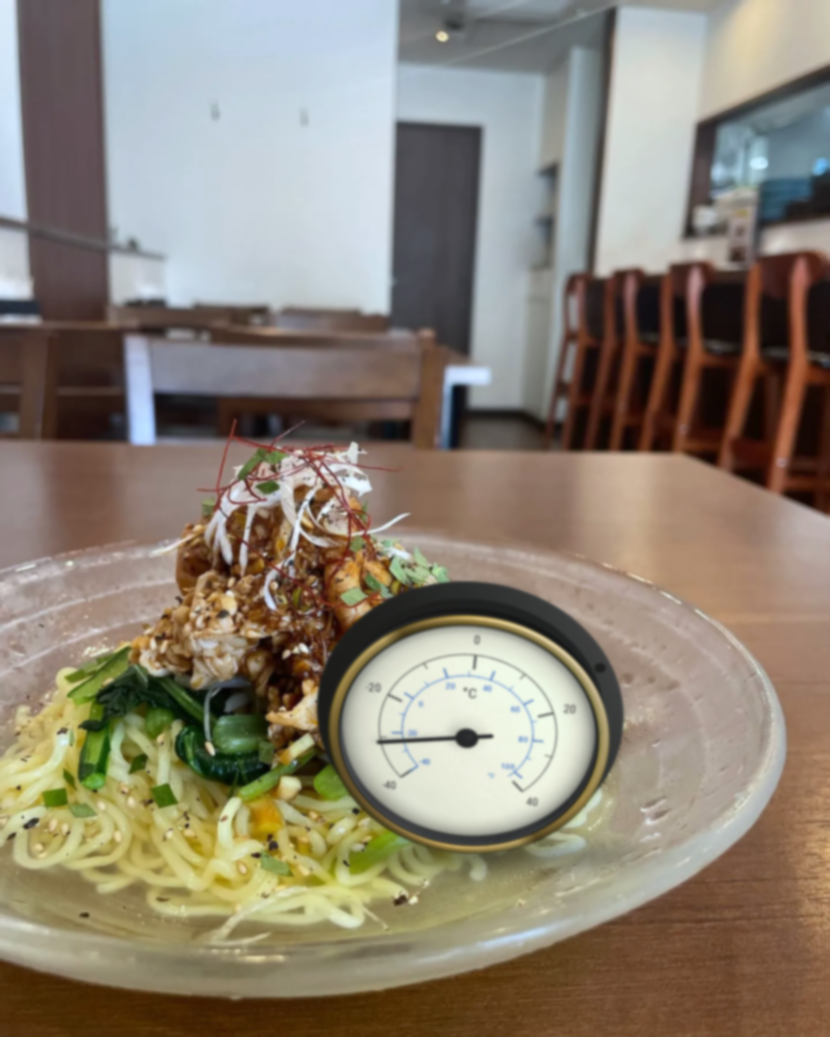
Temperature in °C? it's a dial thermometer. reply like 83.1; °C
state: -30; °C
